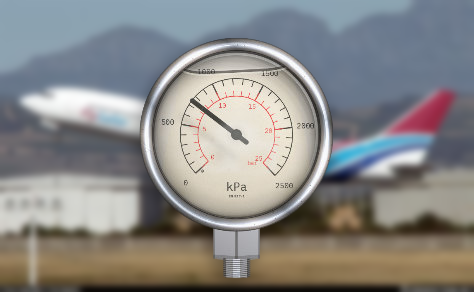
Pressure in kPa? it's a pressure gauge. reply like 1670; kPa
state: 750; kPa
